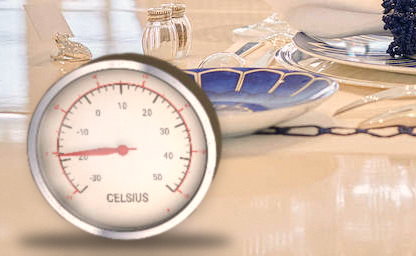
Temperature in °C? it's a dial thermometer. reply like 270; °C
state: -18; °C
